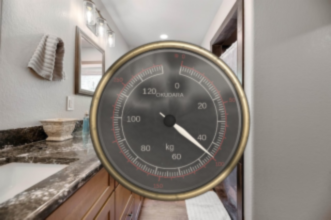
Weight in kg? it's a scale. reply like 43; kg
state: 45; kg
